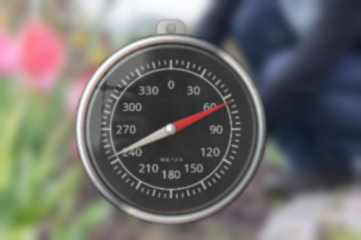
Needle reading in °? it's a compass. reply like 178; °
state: 65; °
